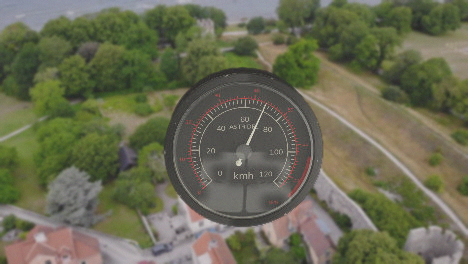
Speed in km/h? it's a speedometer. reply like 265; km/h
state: 70; km/h
